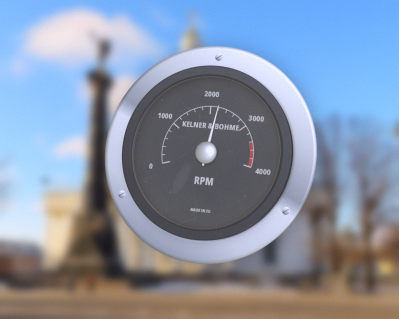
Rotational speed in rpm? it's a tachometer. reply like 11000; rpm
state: 2200; rpm
